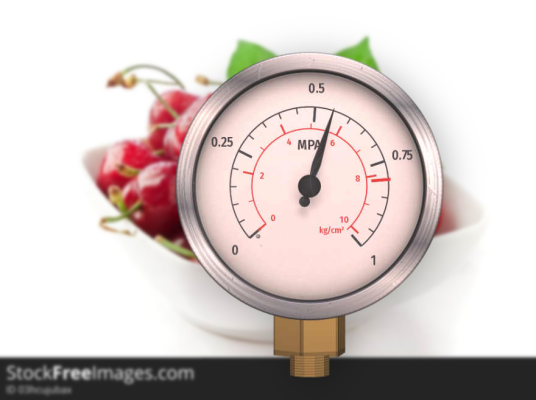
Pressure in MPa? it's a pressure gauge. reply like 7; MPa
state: 0.55; MPa
